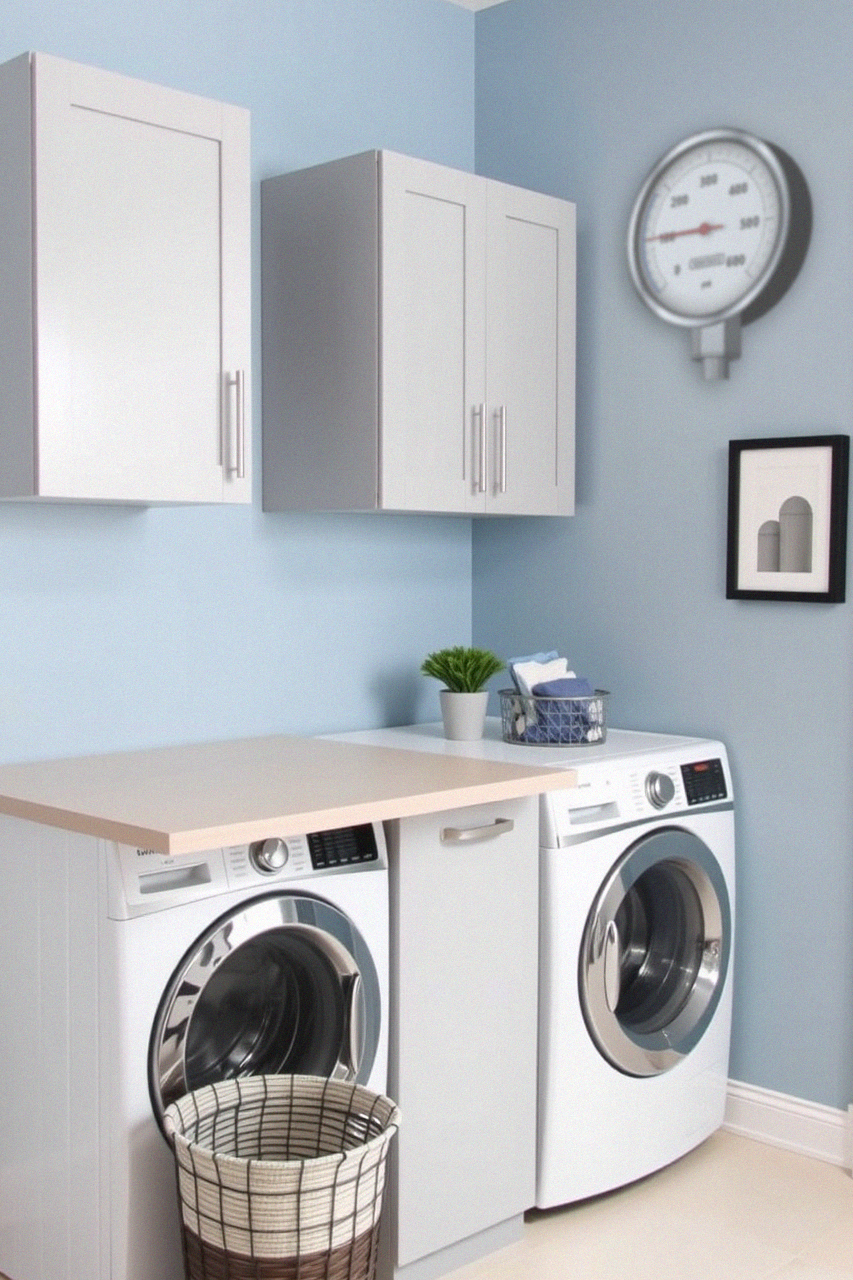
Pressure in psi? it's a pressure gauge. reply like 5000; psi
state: 100; psi
